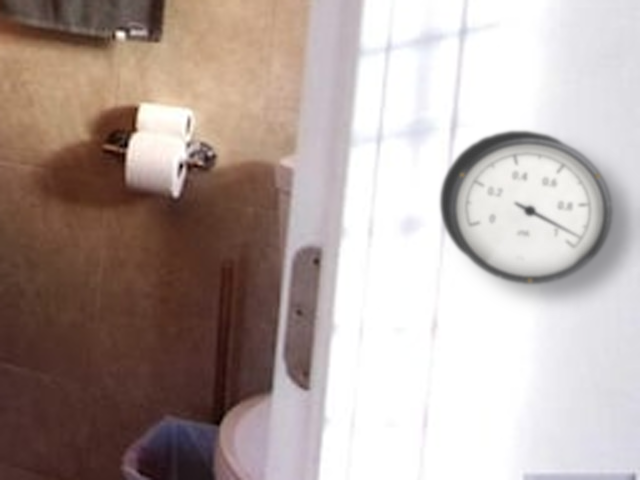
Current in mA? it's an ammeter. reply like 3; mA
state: 0.95; mA
